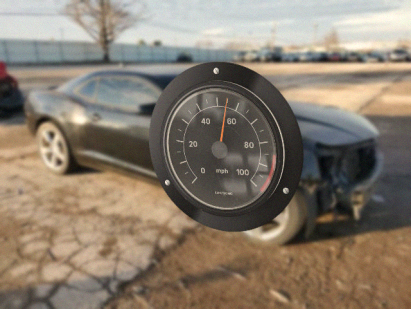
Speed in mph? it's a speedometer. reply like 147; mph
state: 55; mph
